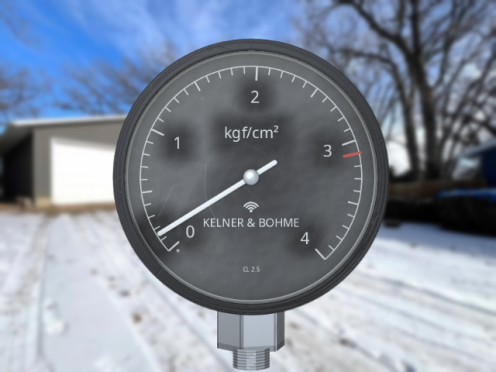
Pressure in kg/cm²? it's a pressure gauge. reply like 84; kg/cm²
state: 0.15; kg/cm²
